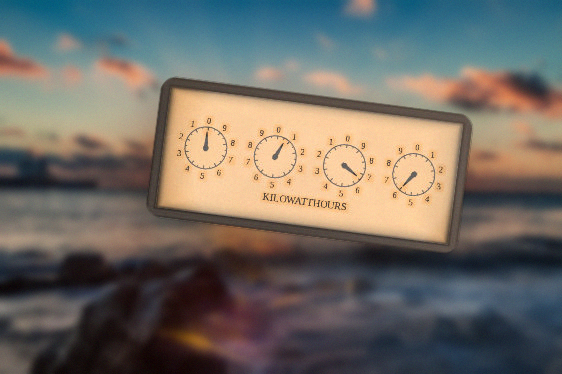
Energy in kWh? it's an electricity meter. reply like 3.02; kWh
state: 66; kWh
